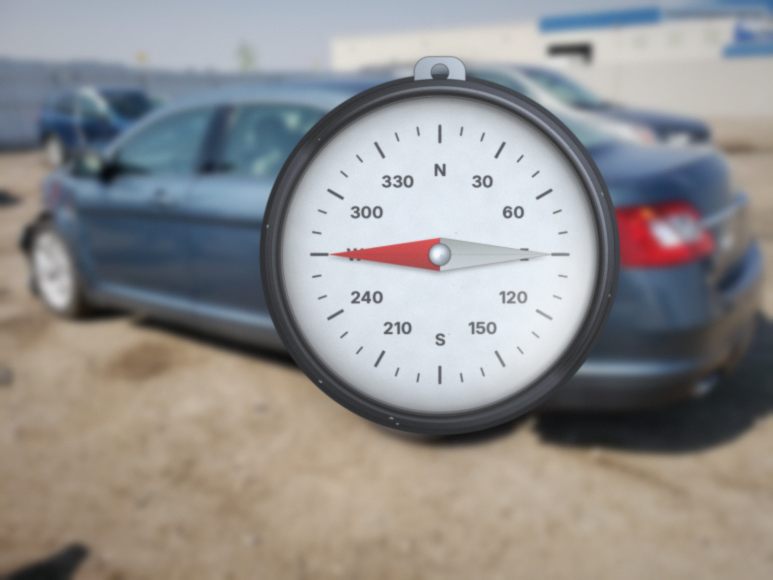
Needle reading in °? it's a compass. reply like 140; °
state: 270; °
